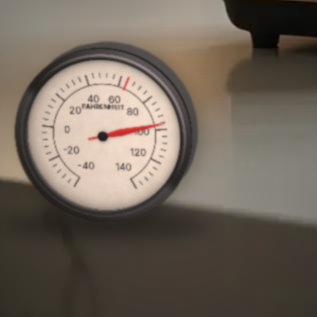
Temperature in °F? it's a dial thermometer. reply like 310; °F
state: 96; °F
